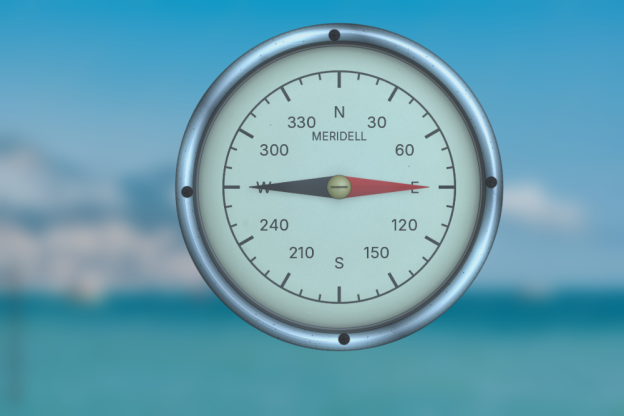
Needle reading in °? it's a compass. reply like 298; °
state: 90; °
